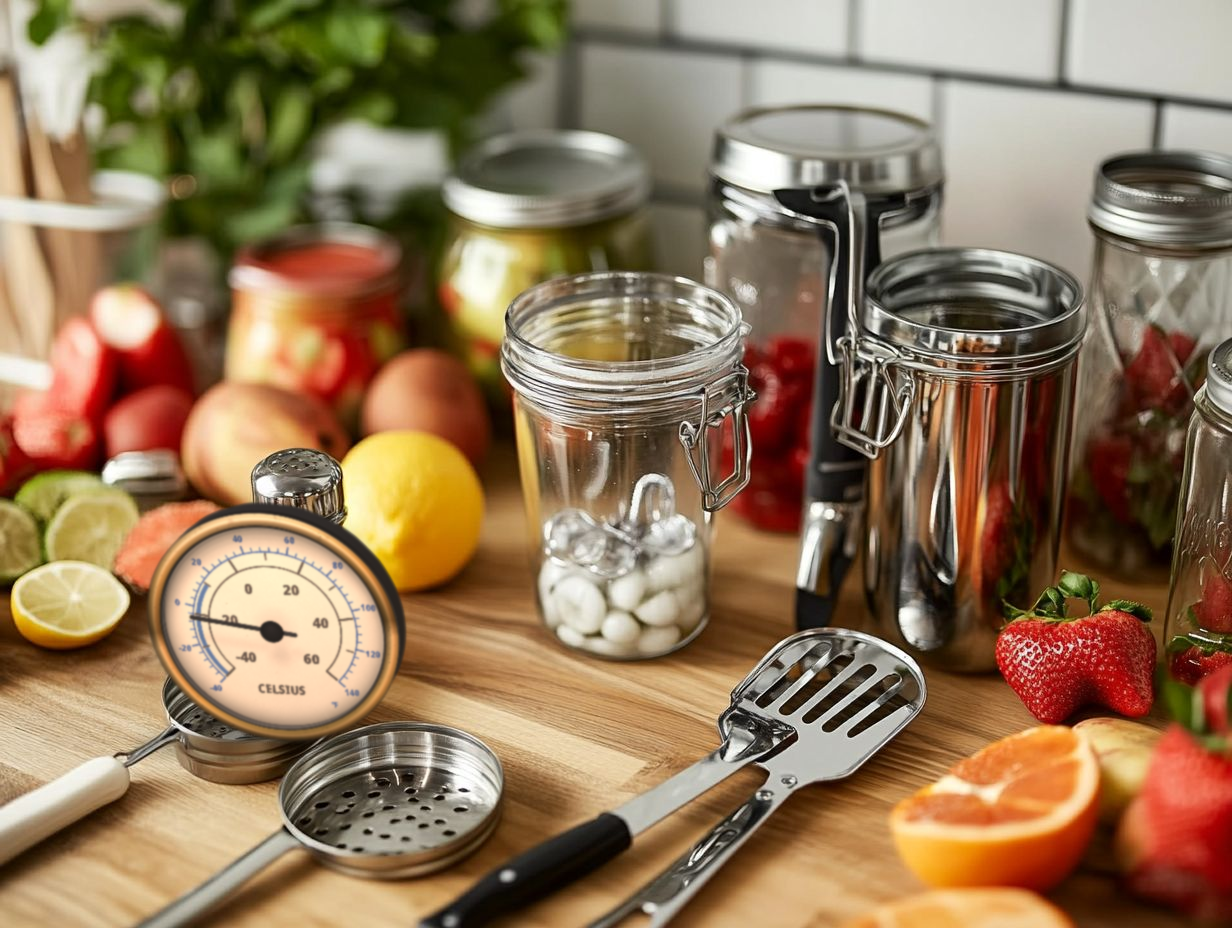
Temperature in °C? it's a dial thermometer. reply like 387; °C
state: -20; °C
